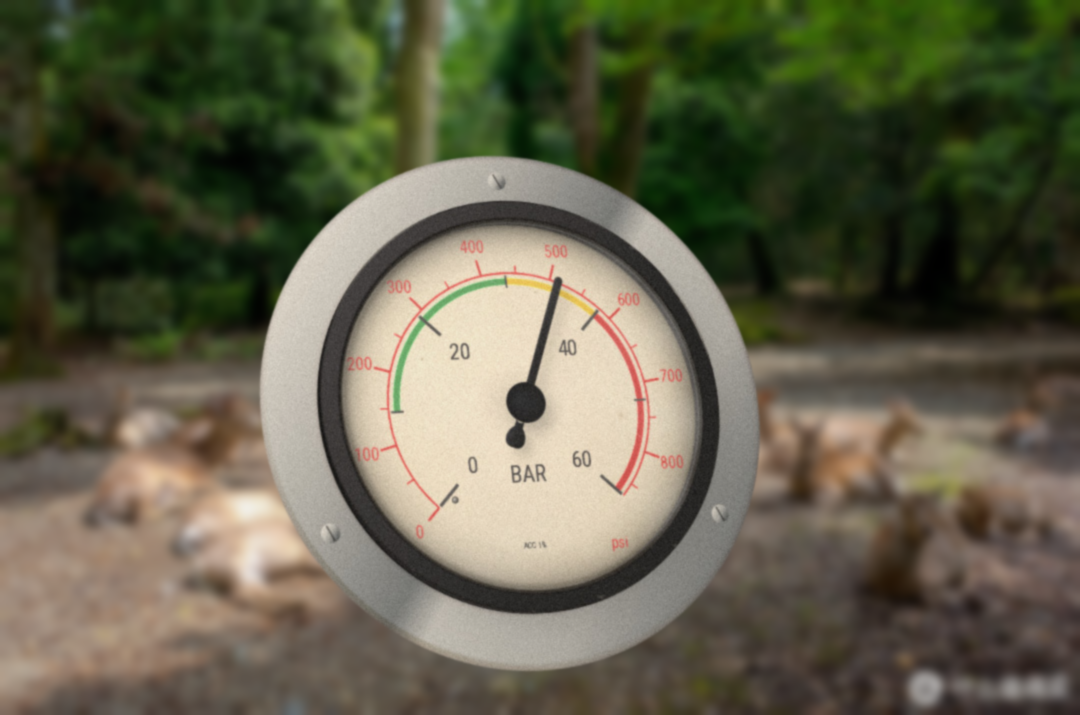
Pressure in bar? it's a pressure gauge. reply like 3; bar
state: 35; bar
